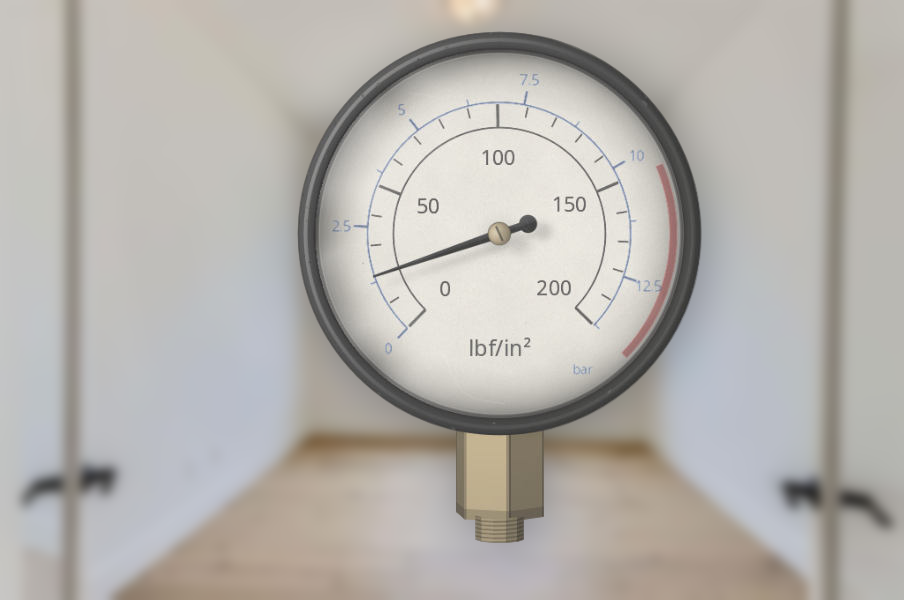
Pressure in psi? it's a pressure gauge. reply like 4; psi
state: 20; psi
